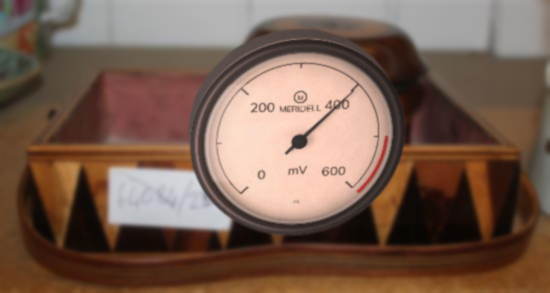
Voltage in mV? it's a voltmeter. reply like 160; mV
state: 400; mV
